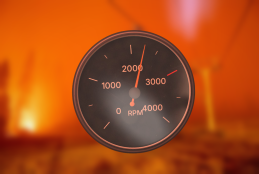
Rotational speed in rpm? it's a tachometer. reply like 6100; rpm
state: 2250; rpm
